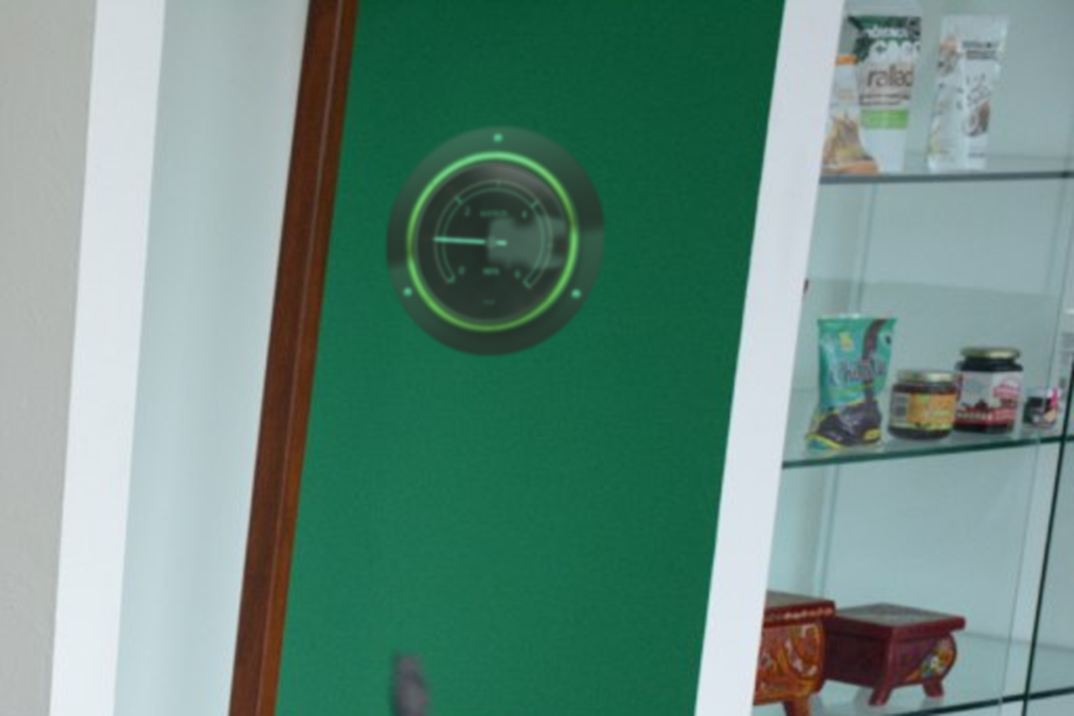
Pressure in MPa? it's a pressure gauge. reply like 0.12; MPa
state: 1; MPa
